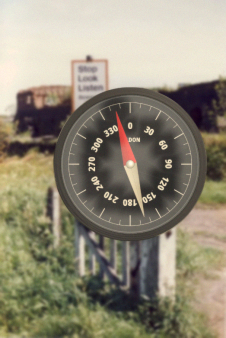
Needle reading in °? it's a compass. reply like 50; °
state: 345; °
